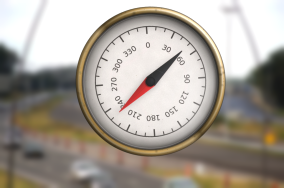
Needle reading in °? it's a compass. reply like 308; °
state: 230; °
